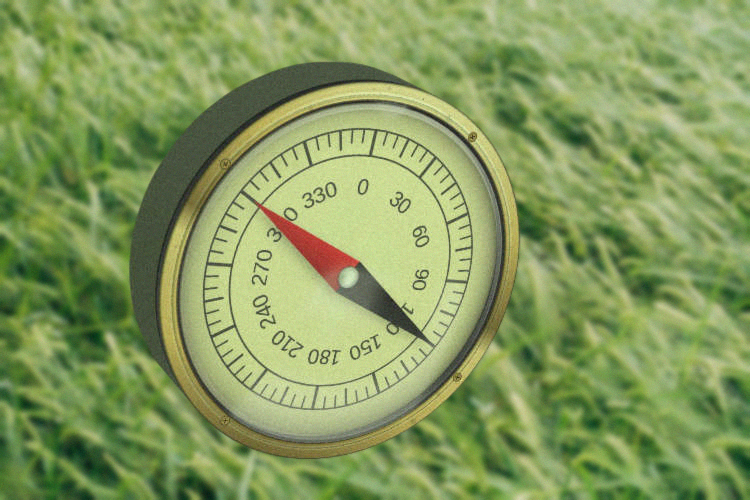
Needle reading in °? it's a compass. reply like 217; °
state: 300; °
